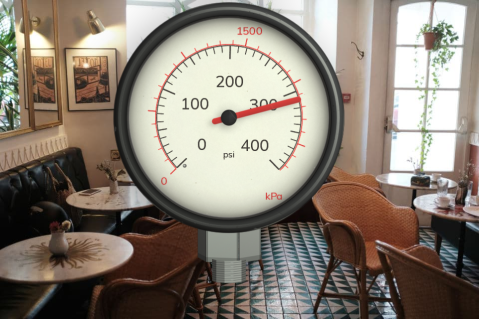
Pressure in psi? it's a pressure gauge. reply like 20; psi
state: 310; psi
